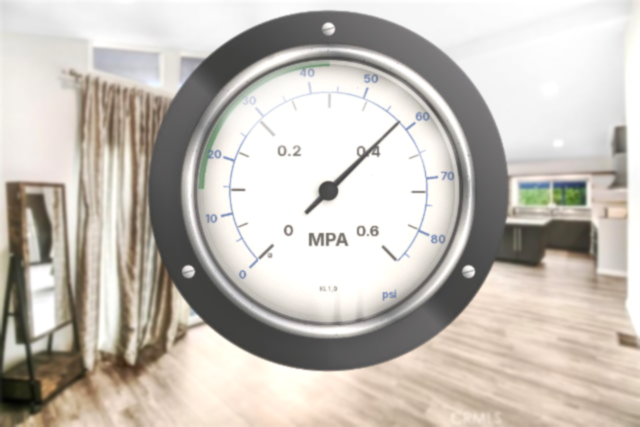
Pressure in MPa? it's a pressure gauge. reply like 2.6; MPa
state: 0.4; MPa
